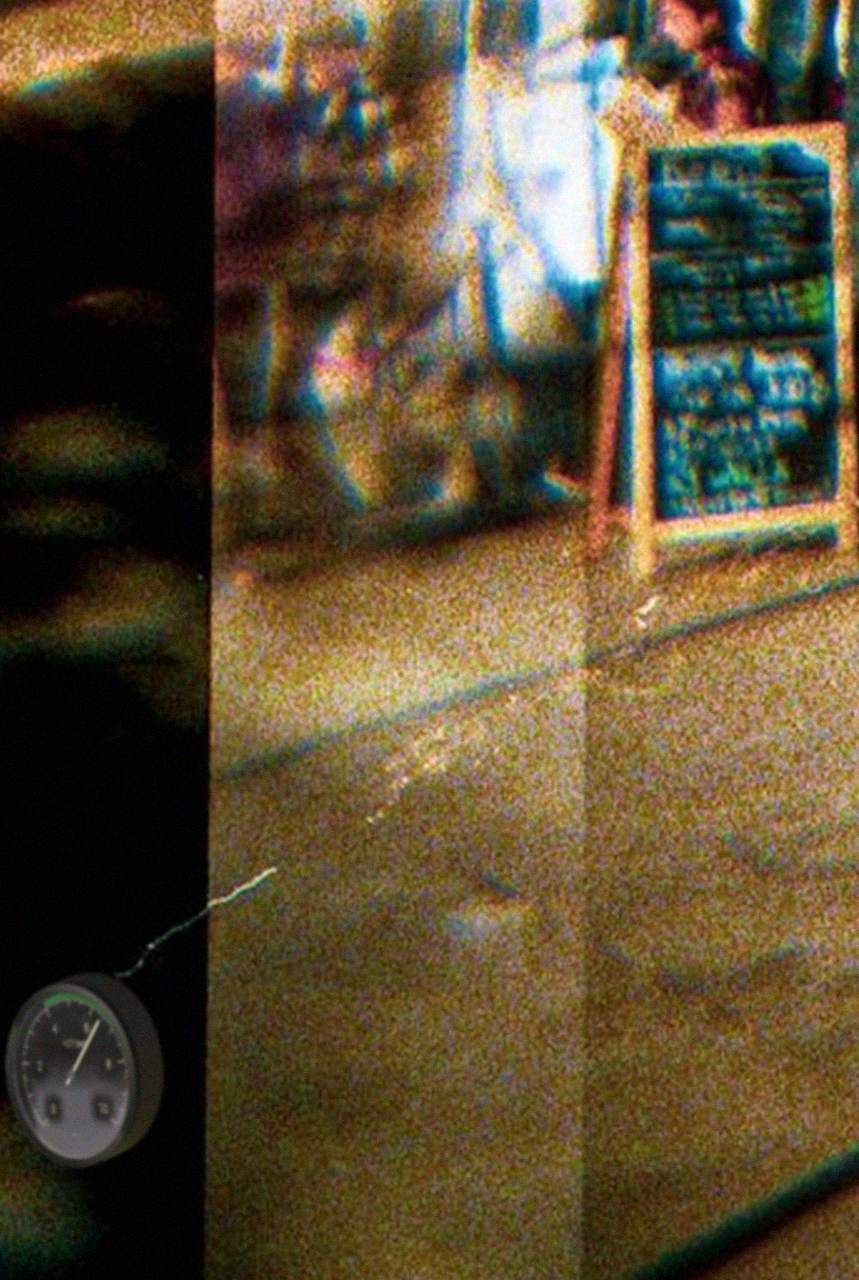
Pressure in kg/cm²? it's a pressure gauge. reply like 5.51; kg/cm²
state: 6.5; kg/cm²
